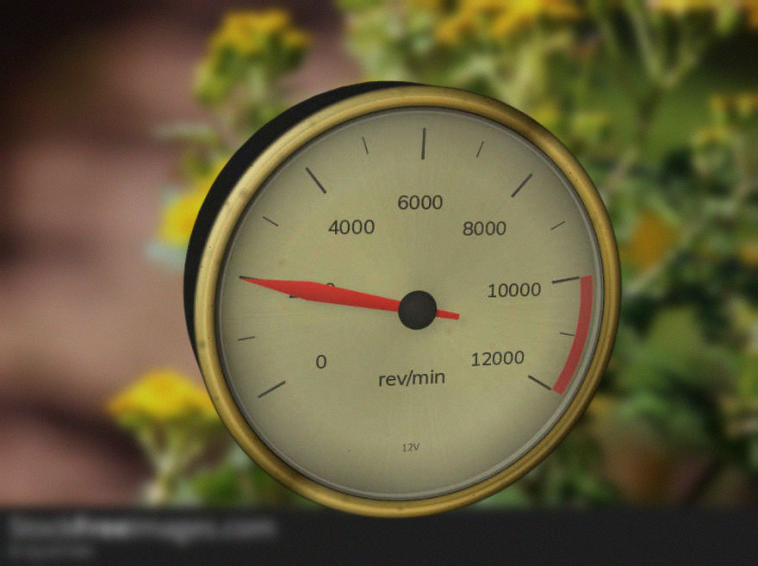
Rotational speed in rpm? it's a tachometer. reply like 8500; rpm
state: 2000; rpm
